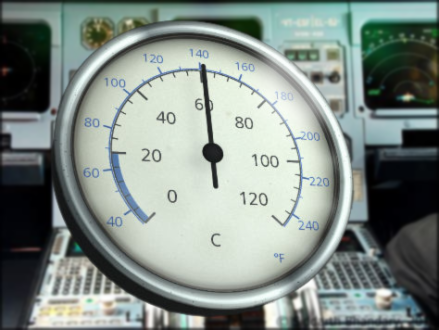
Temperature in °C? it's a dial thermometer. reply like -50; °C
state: 60; °C
